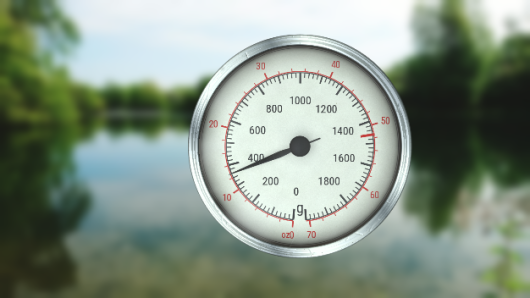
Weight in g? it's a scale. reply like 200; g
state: 360; g
